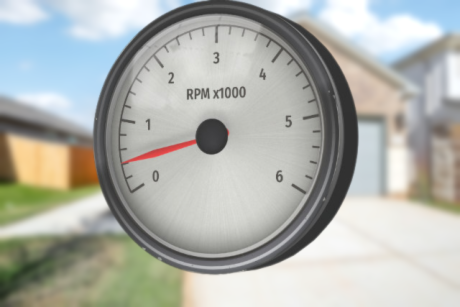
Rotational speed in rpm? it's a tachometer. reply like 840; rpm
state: 400; rpm
